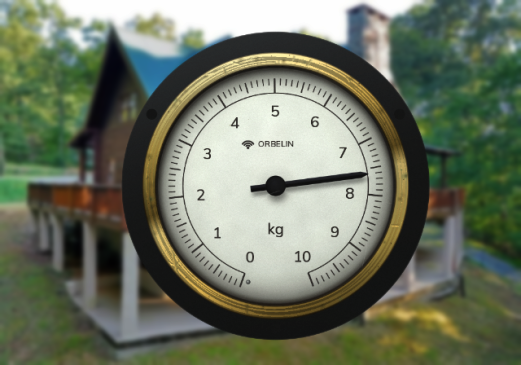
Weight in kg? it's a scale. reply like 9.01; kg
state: 7.6; kg
